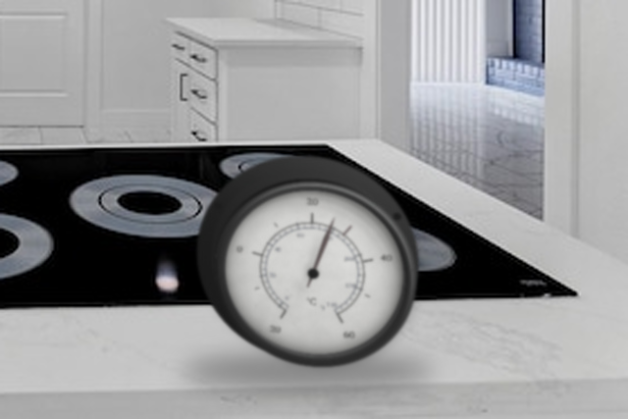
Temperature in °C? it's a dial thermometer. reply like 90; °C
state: 25; °C
